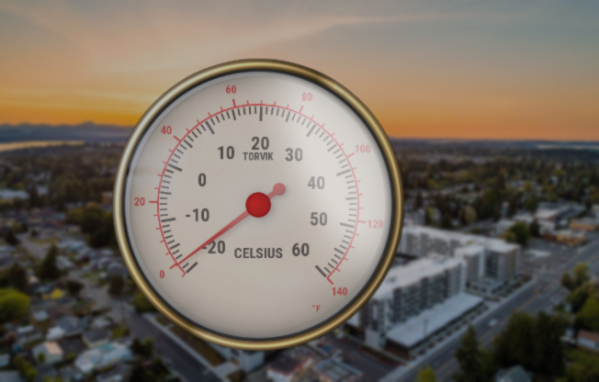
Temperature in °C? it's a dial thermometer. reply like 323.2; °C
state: -18; °C
